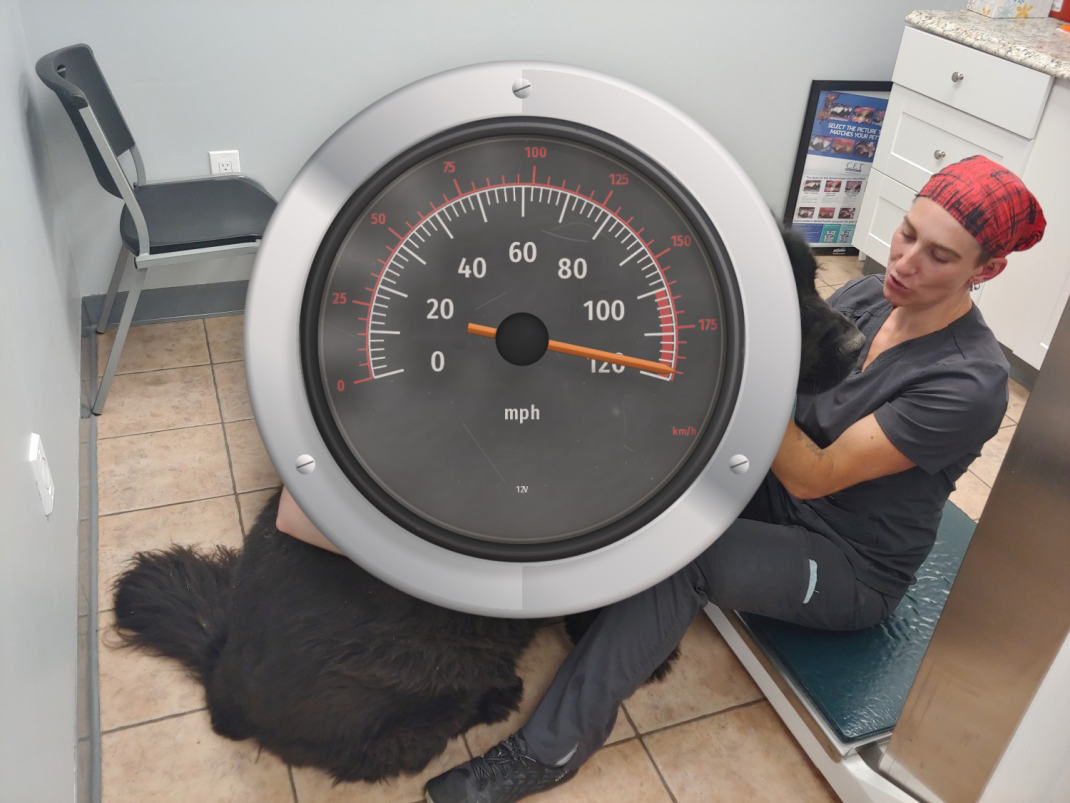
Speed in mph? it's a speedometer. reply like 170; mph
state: 118; mph
